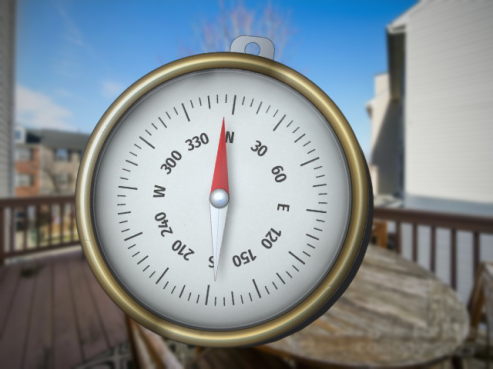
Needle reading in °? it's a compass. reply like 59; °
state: 355; °
